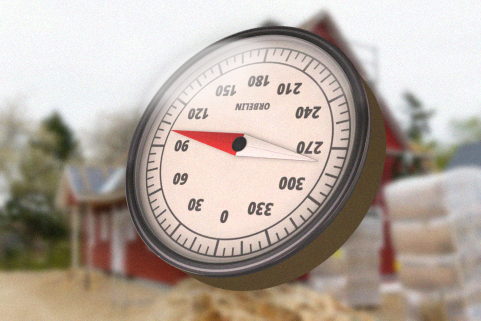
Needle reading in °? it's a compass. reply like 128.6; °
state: 100; °
